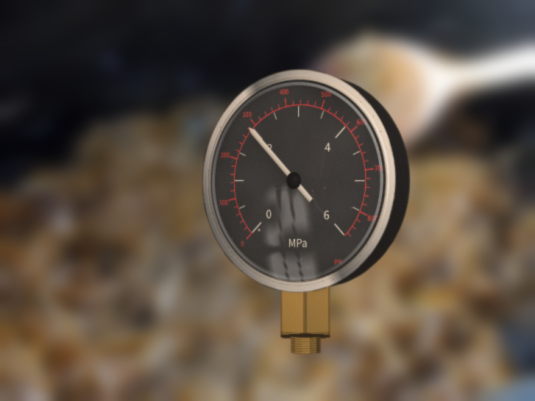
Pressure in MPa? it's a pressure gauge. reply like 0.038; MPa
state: 2; MPa
